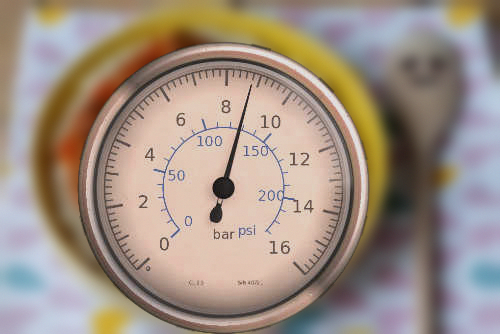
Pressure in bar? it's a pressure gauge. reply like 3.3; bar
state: 8.8; bar
